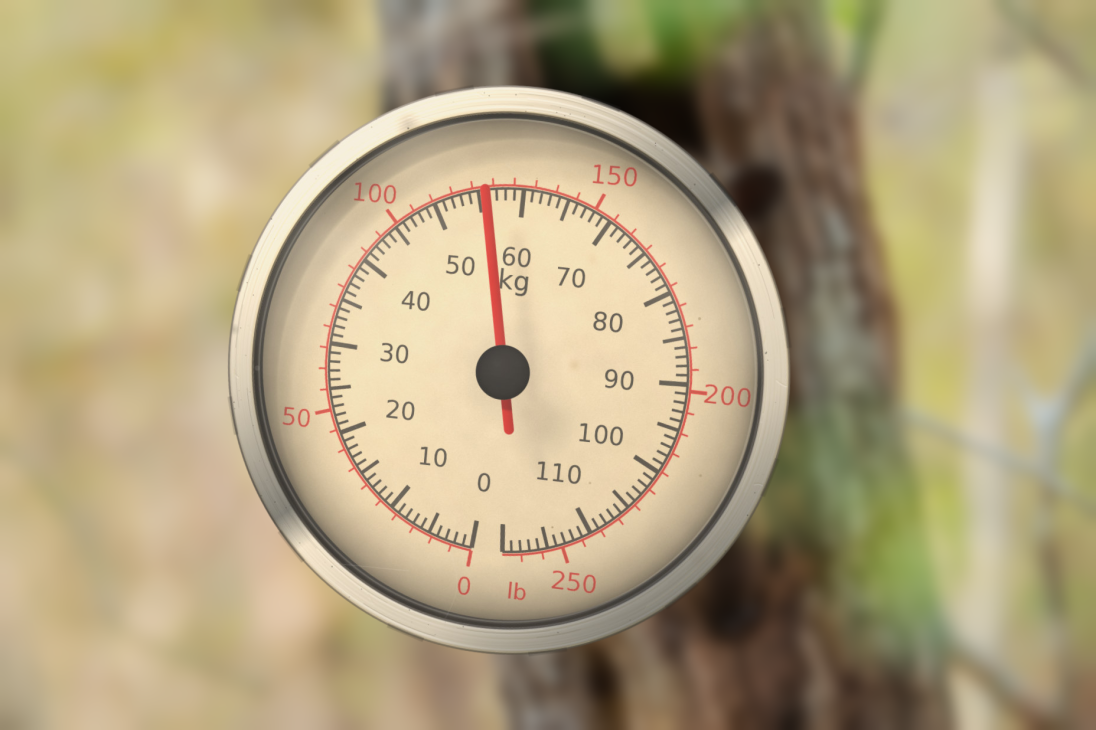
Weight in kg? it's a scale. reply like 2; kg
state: 56; kg
